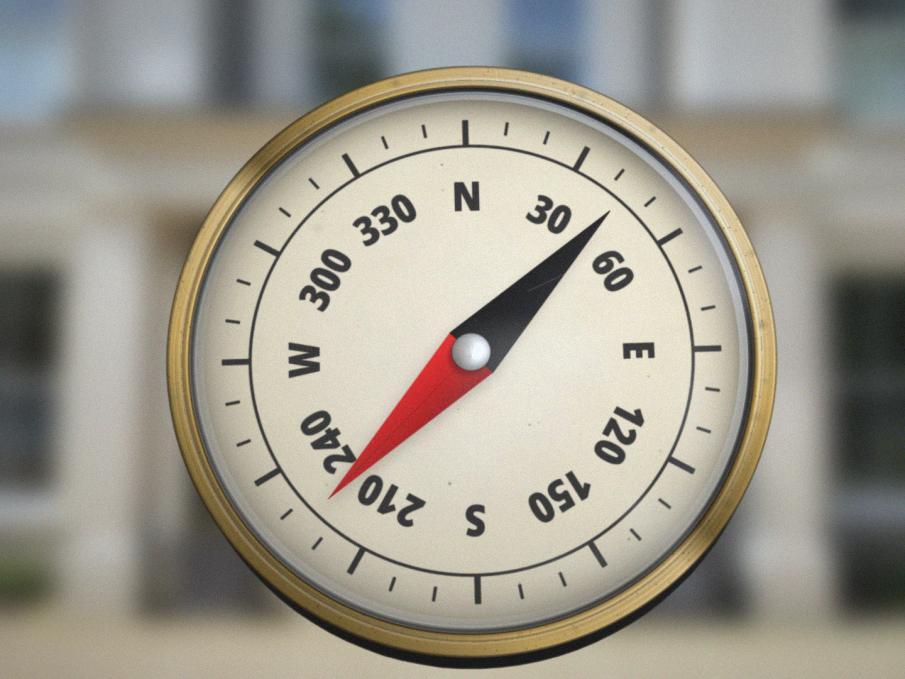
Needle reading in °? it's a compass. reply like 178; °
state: 225; °
